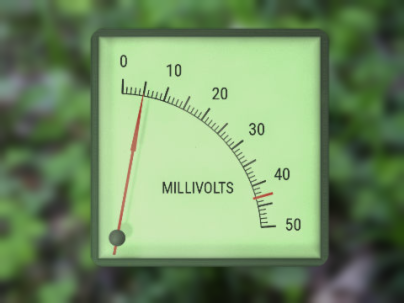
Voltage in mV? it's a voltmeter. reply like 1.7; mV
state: 5; mV
